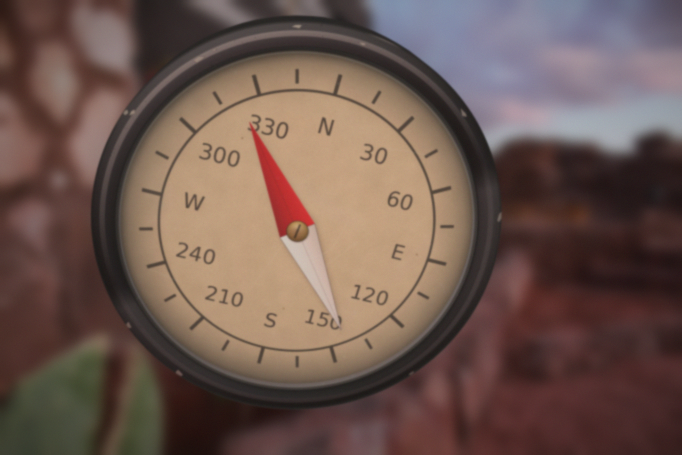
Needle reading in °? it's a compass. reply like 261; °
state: 322.5; °
